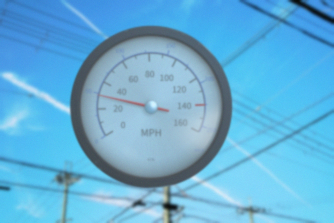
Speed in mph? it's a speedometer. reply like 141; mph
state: 30; mph
